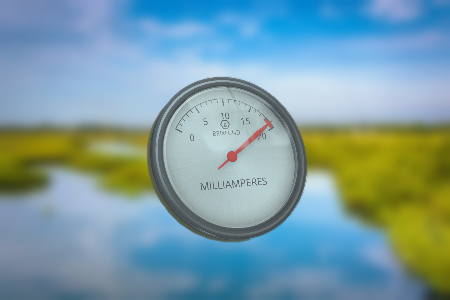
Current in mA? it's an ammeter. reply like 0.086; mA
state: 19; mA
